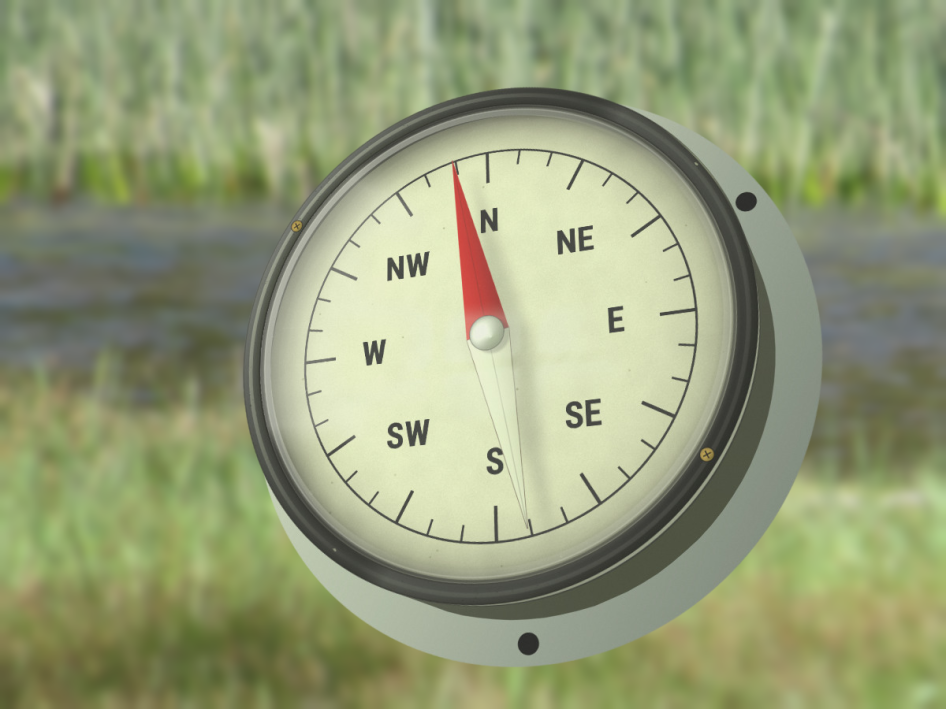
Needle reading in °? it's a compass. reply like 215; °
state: 350; °
